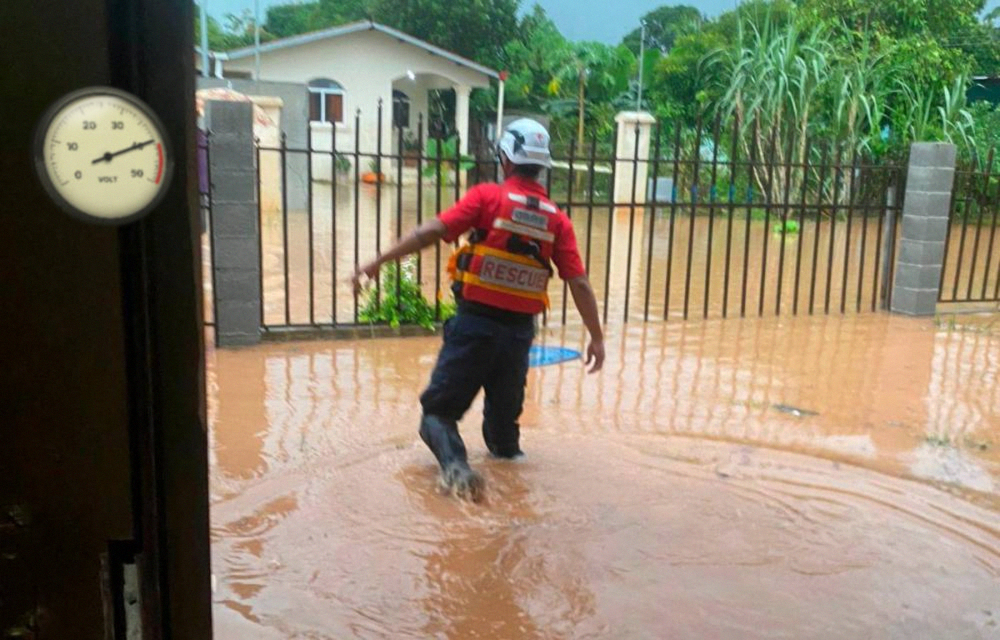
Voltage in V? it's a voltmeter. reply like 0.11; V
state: 40; V
